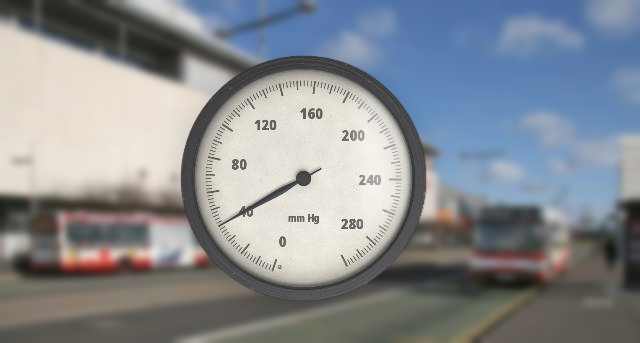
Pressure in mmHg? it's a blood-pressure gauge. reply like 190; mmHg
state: 40; mmHg
